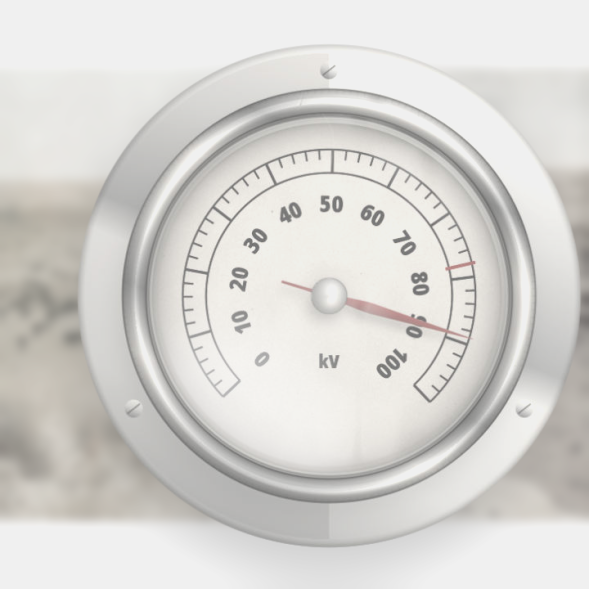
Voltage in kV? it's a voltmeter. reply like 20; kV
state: 89; kV
